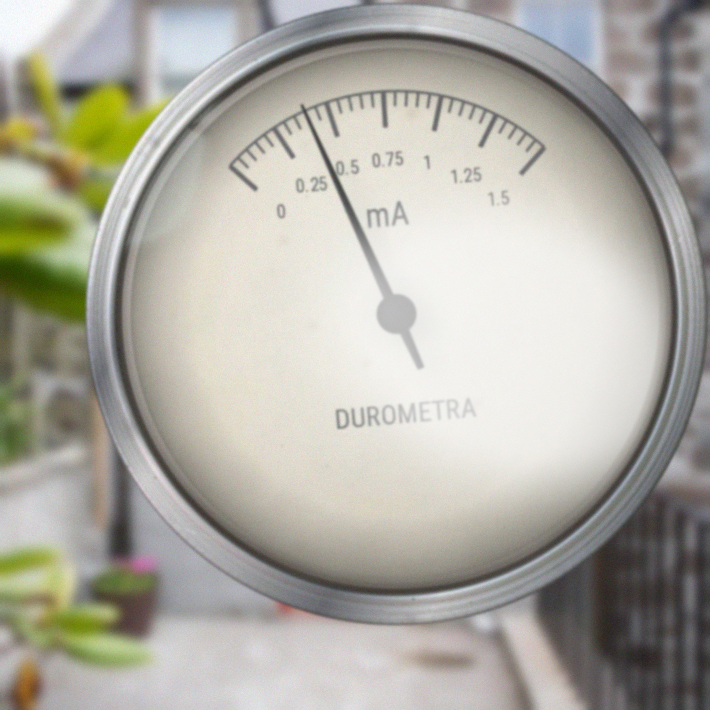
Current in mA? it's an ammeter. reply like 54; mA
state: 0.4; mA
